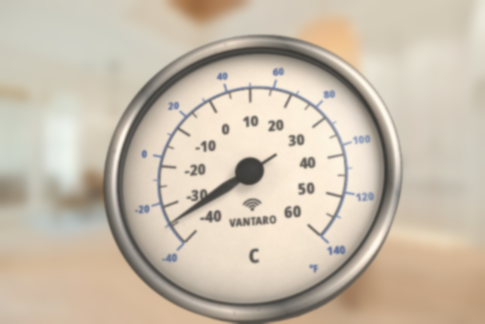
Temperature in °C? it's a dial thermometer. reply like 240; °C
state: -35; °C
